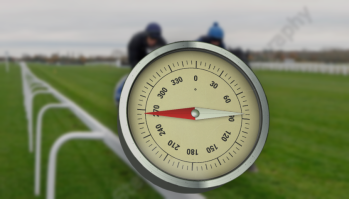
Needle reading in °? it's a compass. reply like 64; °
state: 265; °
